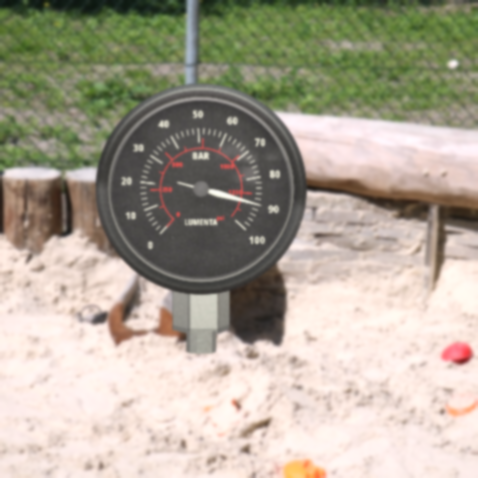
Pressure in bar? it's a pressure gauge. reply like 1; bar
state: 90; bar
